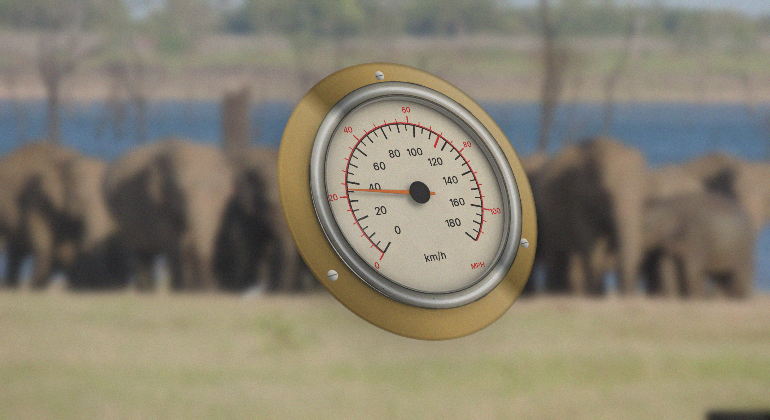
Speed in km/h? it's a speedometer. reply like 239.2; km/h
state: 35; km/h
